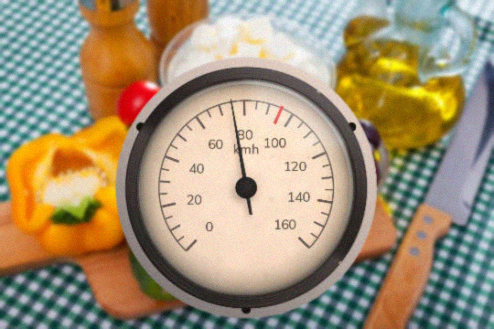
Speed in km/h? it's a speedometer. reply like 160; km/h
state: 75; km/h
